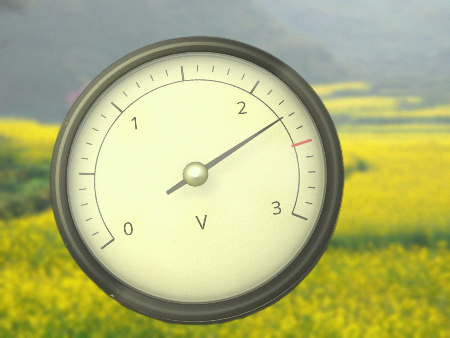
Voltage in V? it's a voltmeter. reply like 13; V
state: 2.3; V
